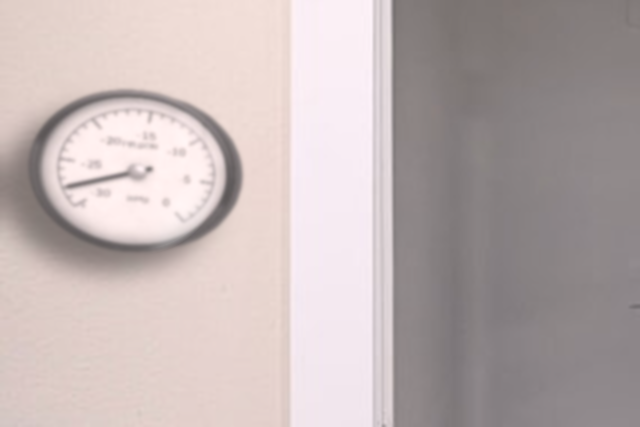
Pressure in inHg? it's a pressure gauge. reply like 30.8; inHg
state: -28; inHg
